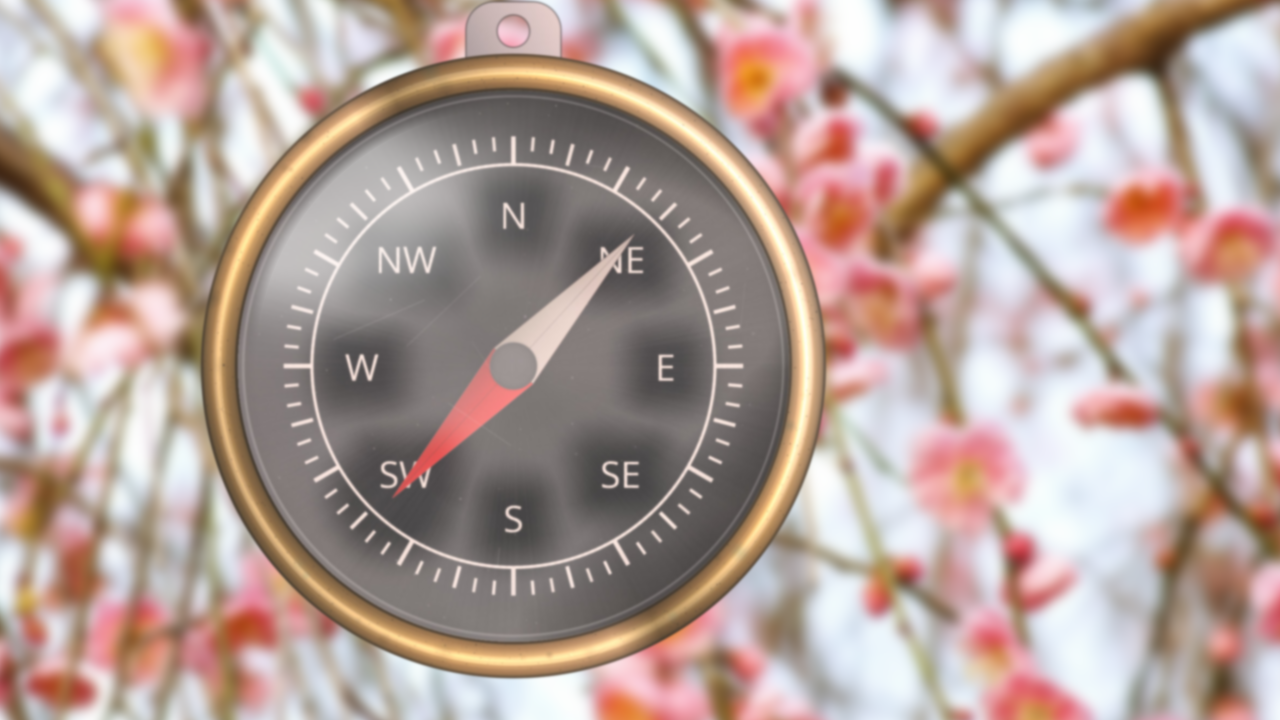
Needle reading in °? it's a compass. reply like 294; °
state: 222.5; °
